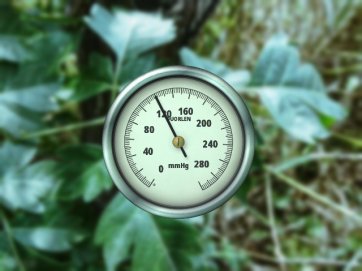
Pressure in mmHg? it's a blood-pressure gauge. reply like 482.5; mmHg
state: 120; mmHg
